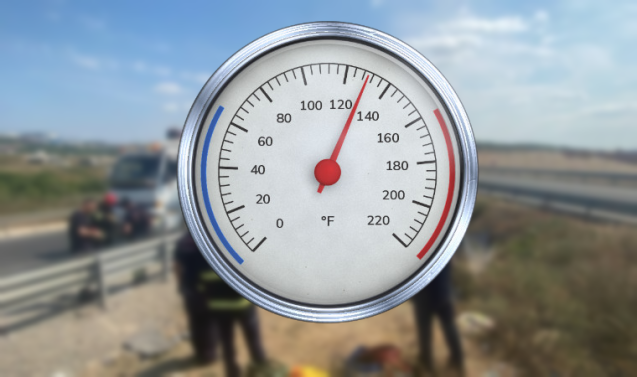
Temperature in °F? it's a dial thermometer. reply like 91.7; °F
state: 130; °F
